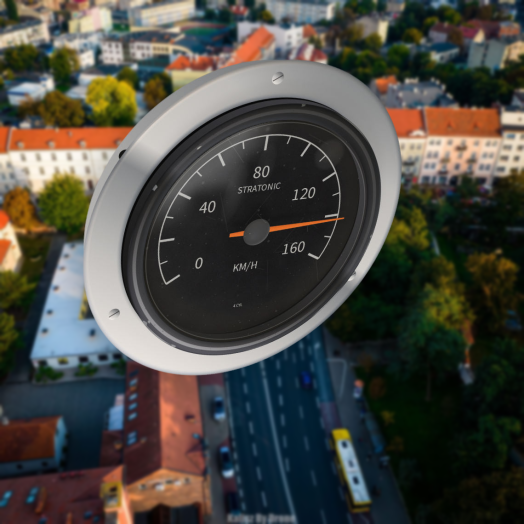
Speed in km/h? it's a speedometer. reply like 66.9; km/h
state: 140; km/h
